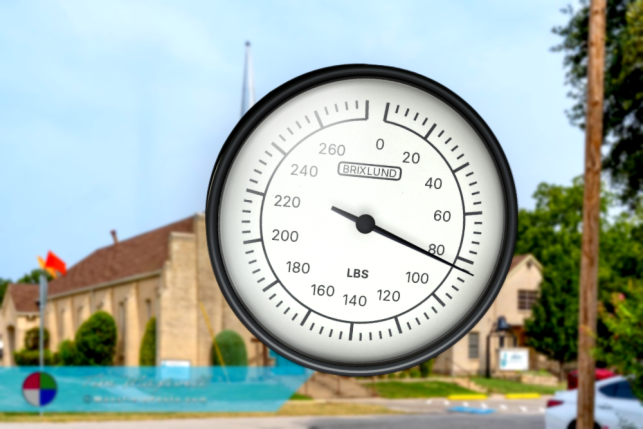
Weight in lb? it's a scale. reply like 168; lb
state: 84; lb
